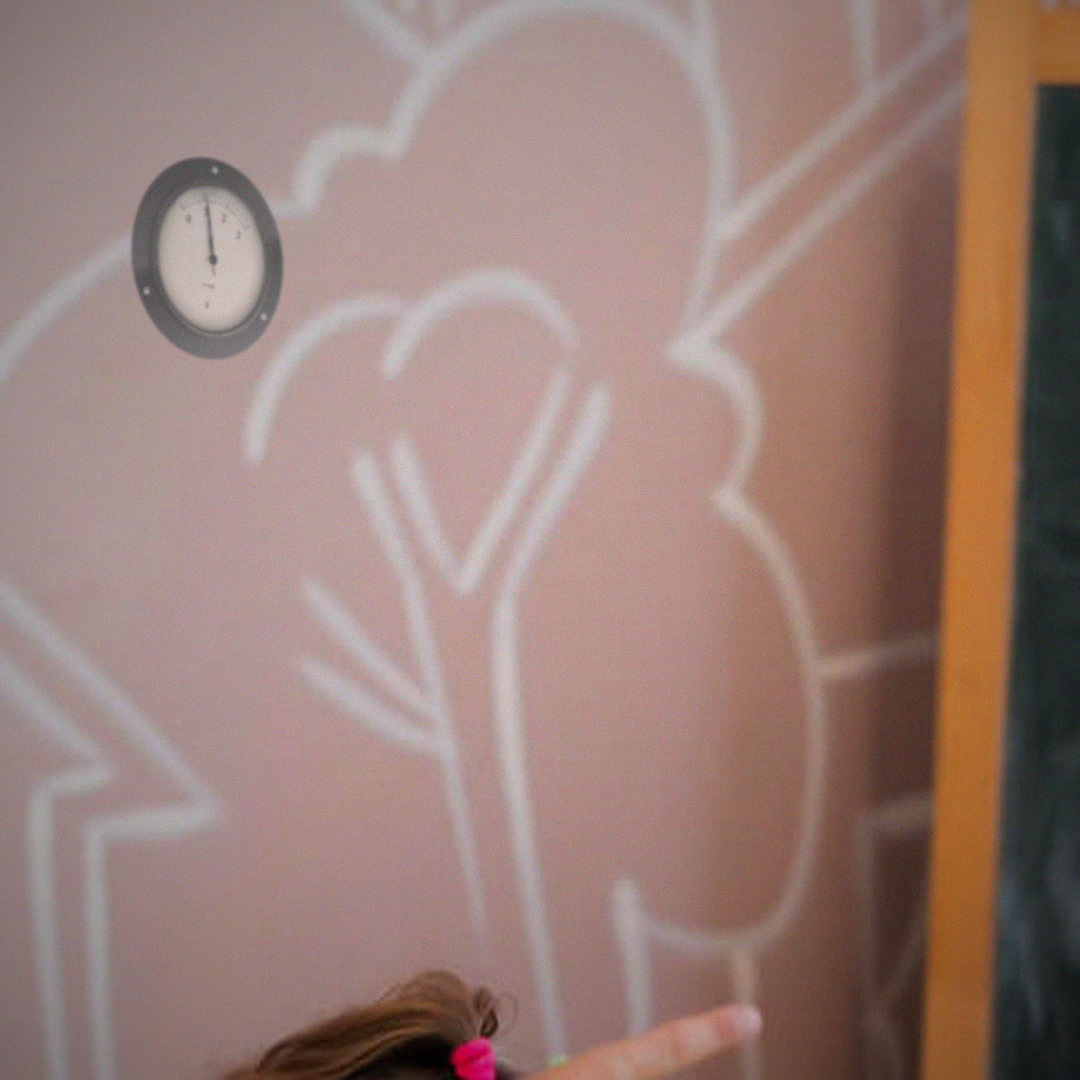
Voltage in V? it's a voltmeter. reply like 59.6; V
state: 1; V
